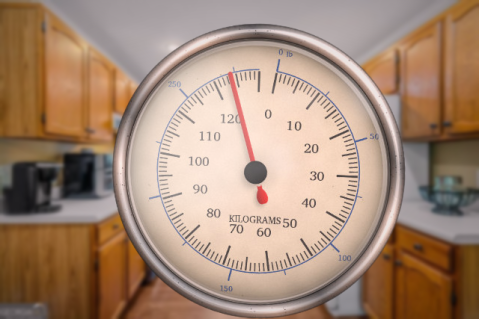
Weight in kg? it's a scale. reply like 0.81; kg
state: 124; kg
